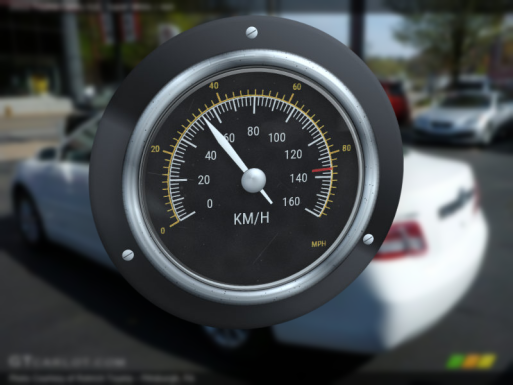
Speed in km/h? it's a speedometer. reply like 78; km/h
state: 54; km/h
